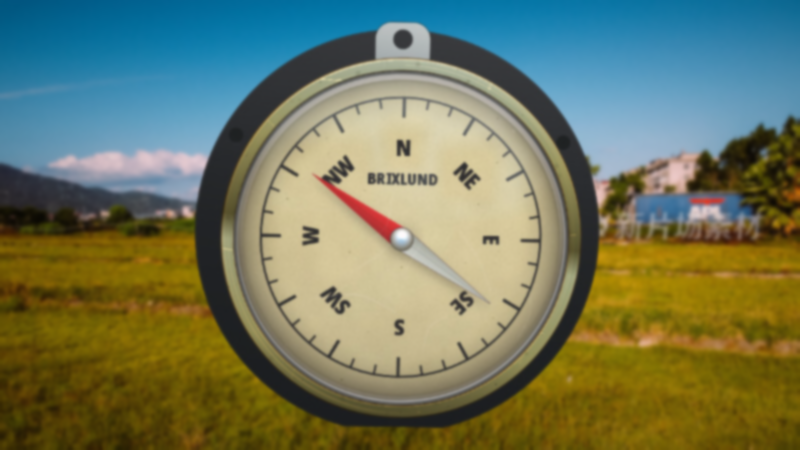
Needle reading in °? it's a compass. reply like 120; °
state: 305; °
